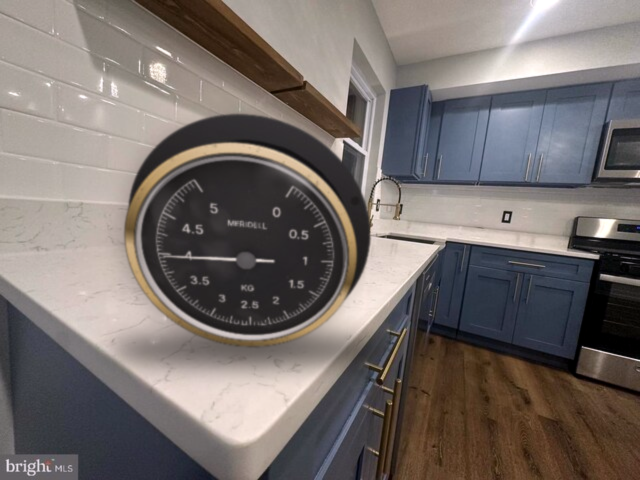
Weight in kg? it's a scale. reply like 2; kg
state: 4; kg
